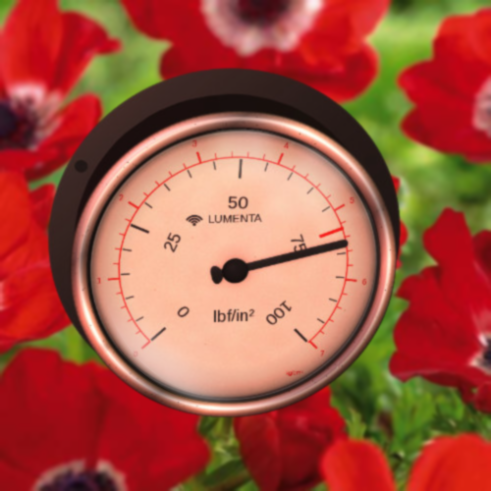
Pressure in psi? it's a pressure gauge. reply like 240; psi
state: 77.5; psi
